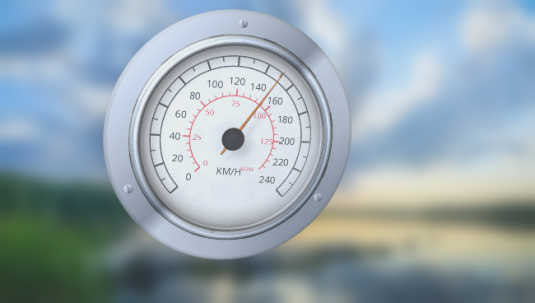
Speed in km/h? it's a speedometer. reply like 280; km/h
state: 150; km/h
